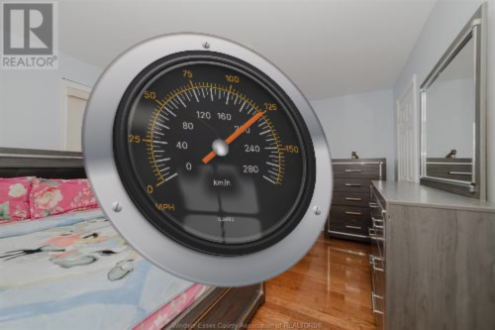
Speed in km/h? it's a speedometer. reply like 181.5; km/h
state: 200; km/h
